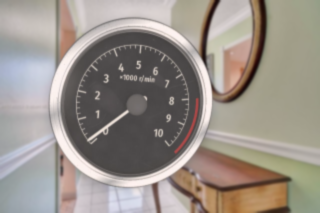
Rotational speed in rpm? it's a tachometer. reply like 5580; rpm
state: 200; rpm
